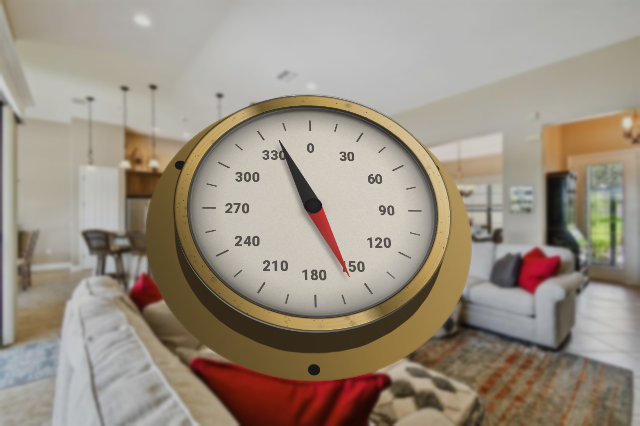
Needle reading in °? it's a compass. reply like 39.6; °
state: 157.5; °
